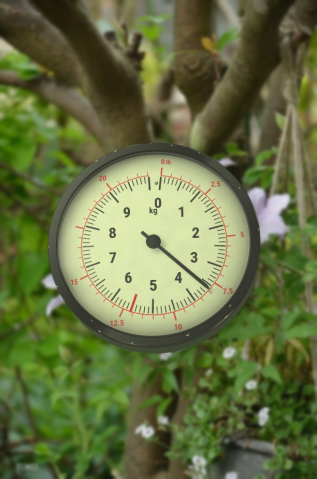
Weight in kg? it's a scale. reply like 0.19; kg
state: 3.6; kg
